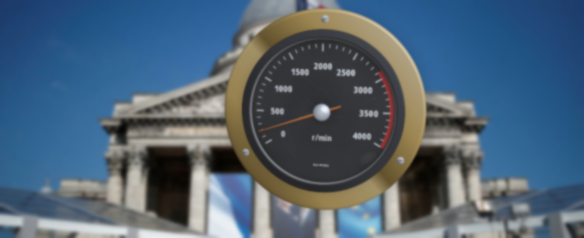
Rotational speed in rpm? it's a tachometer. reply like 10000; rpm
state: 200; rpm
